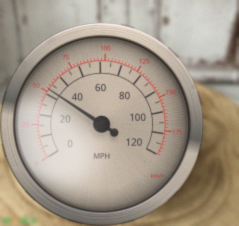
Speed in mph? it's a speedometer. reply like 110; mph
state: 32.5; mph
